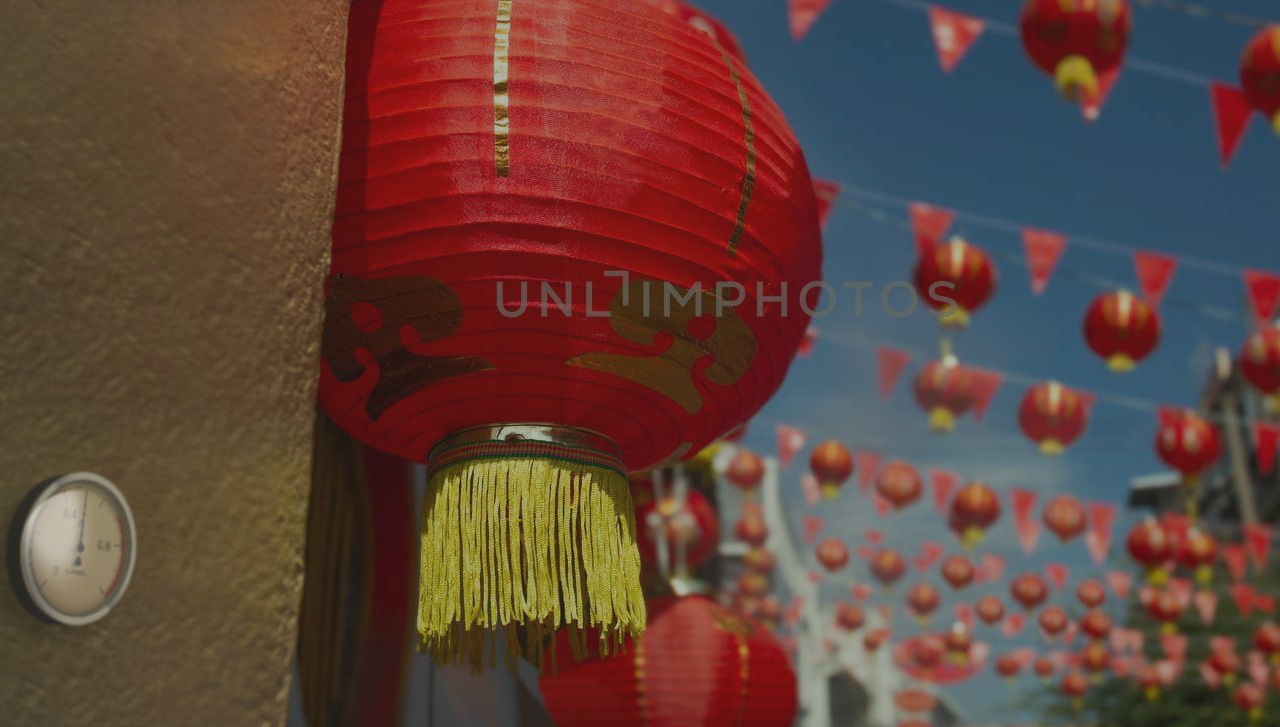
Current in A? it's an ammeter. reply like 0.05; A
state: 0.5; A
